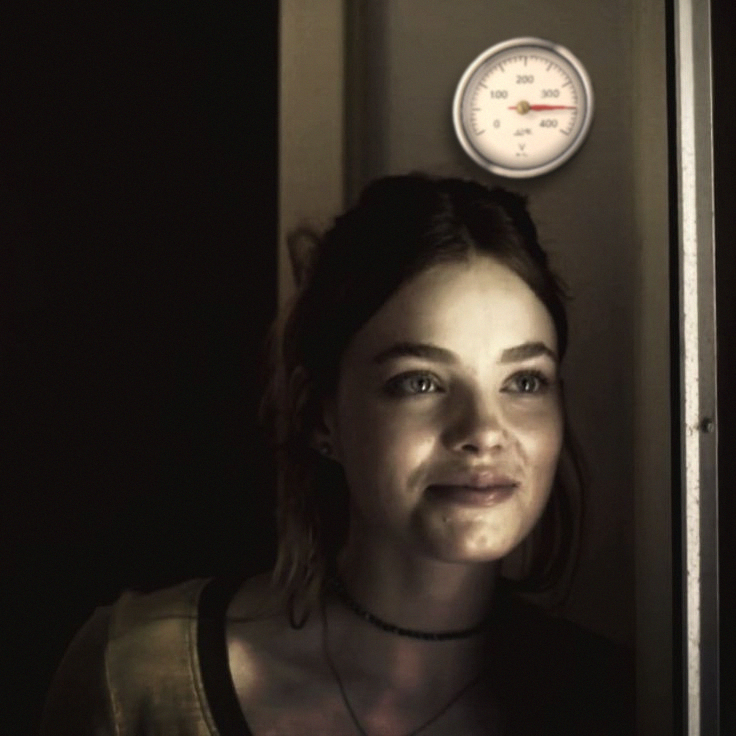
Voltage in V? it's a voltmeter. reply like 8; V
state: 350; V
